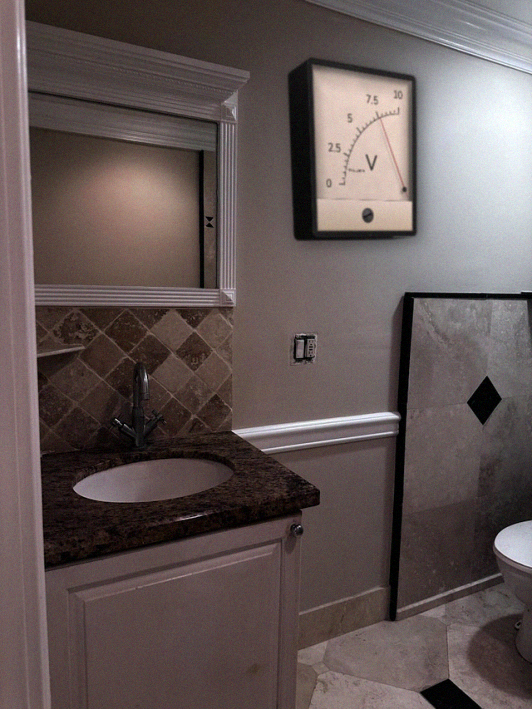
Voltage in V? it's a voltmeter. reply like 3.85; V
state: 7.5; V
